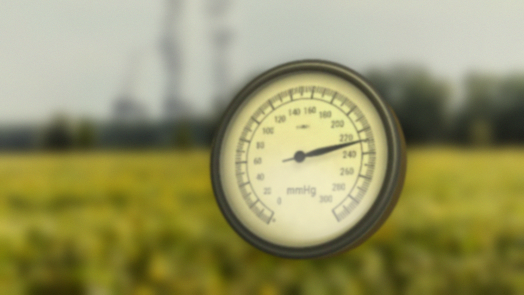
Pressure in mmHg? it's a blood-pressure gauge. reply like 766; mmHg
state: 230; mmHg
